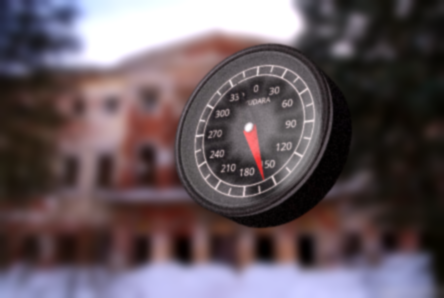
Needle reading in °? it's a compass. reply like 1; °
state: 157.5; °
